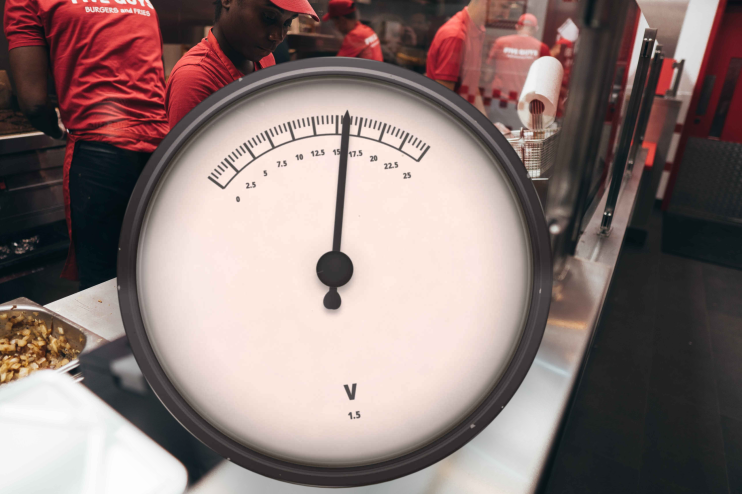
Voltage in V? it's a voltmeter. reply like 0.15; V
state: 16; V
